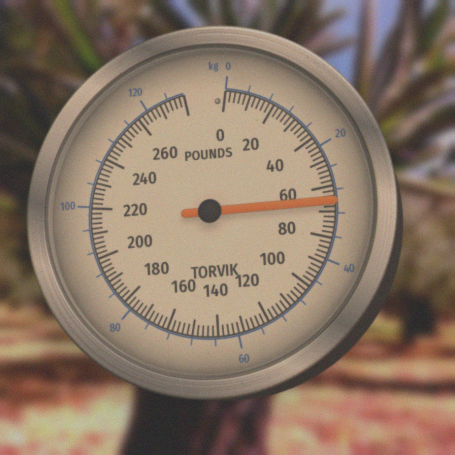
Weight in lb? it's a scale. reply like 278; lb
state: 66; lb
